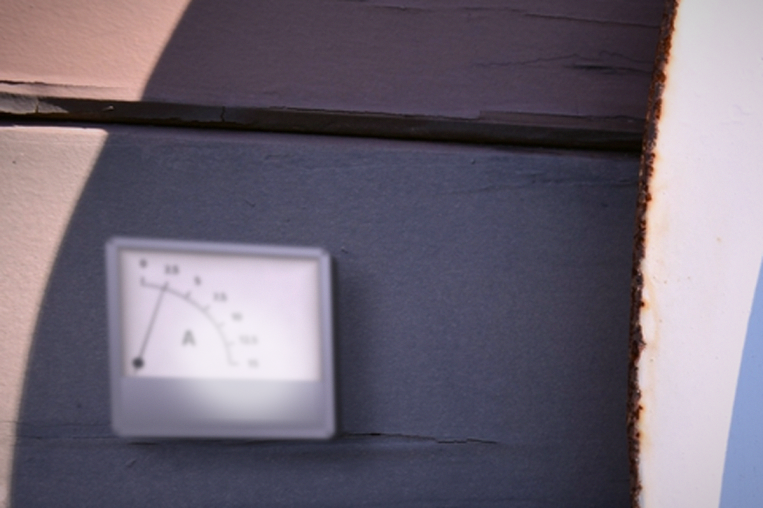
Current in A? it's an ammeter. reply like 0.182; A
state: 2.5; A
